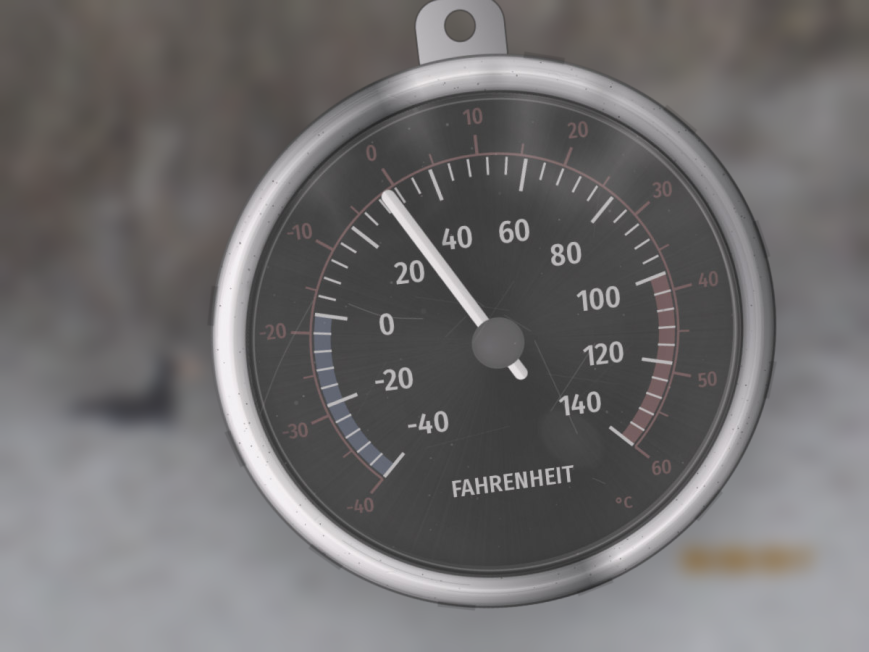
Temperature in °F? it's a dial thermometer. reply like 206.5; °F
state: 30; °F
